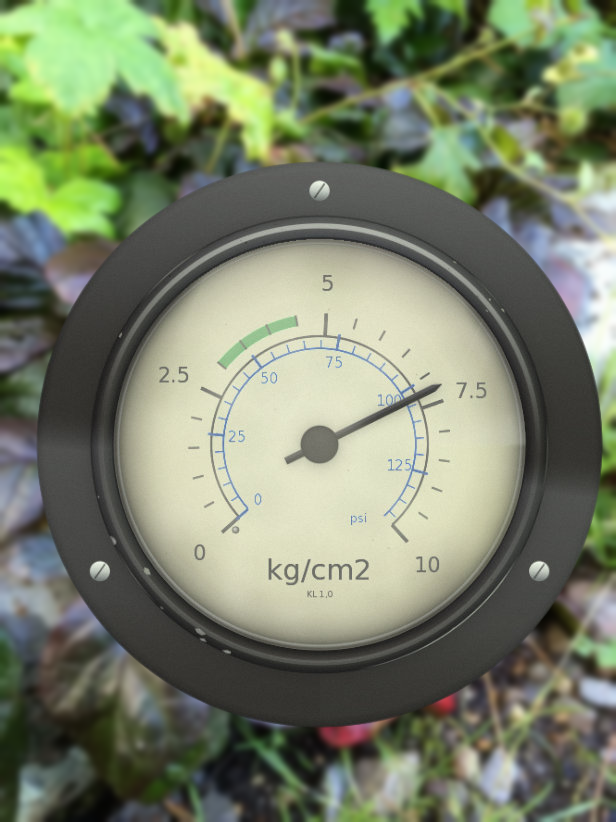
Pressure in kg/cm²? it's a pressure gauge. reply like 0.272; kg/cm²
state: 7.25; kg/cm²
